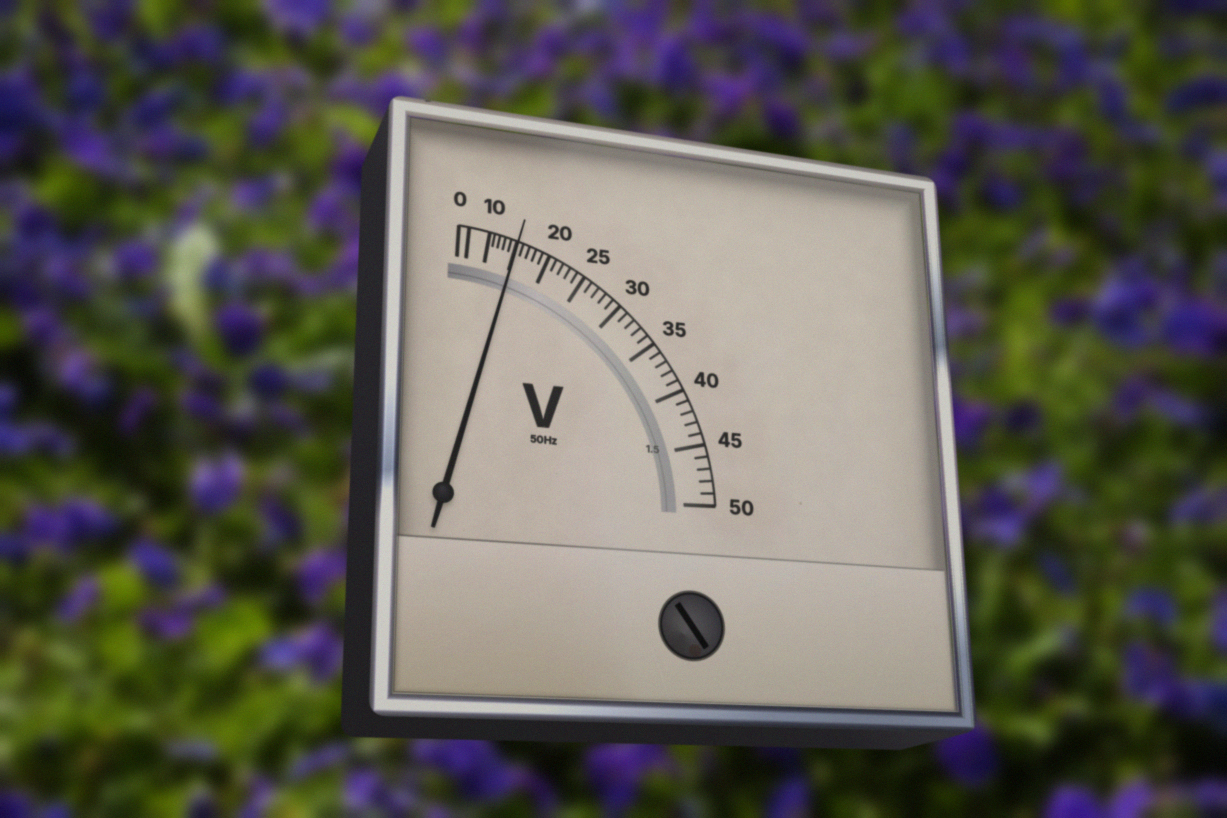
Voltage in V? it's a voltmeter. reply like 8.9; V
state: 15; V
